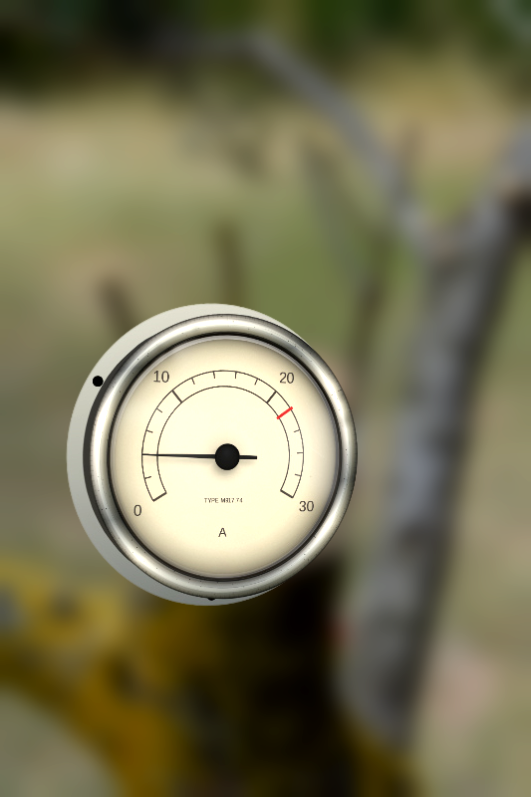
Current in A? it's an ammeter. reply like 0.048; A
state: 4; A
